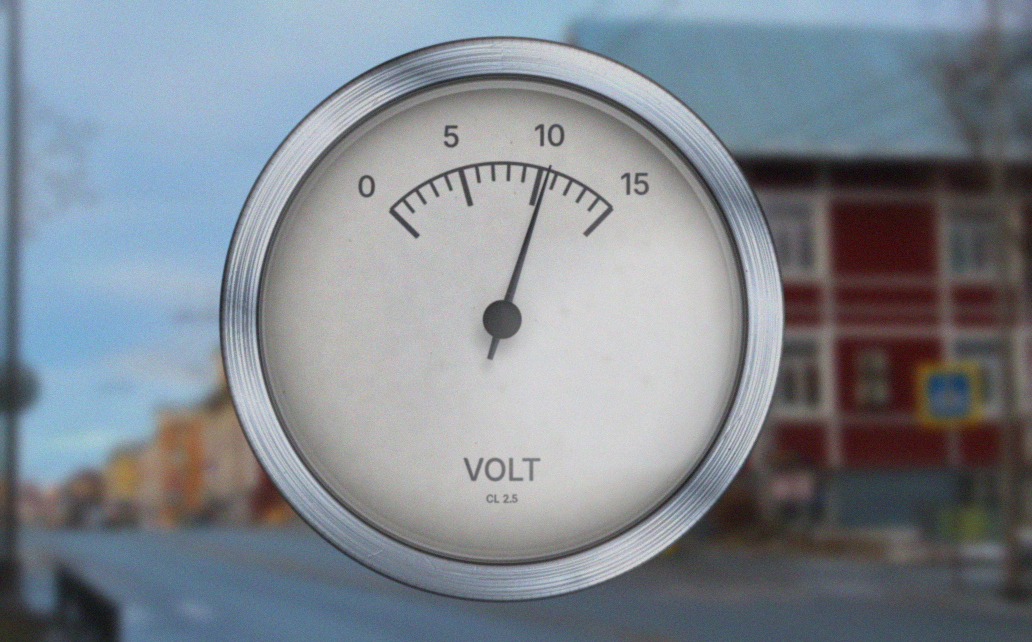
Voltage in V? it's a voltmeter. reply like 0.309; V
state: 10.5; V
